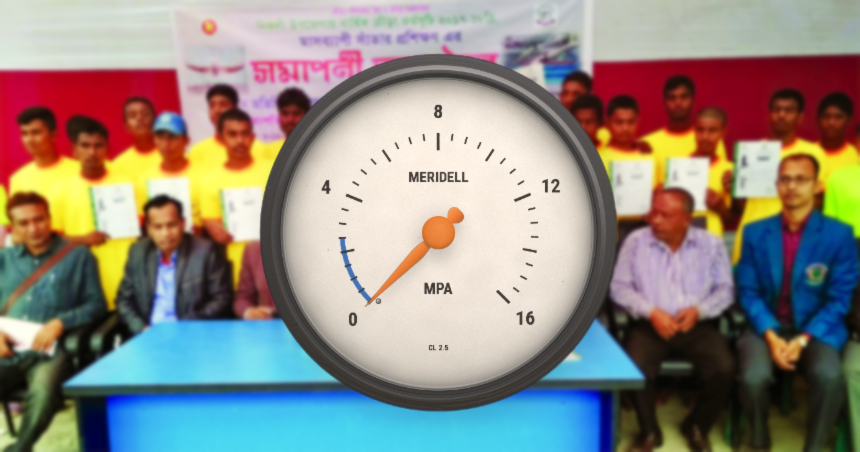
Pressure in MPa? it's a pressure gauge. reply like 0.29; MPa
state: 0; MPa
